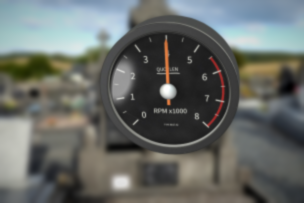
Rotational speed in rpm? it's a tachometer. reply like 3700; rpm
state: 4000; rpm
